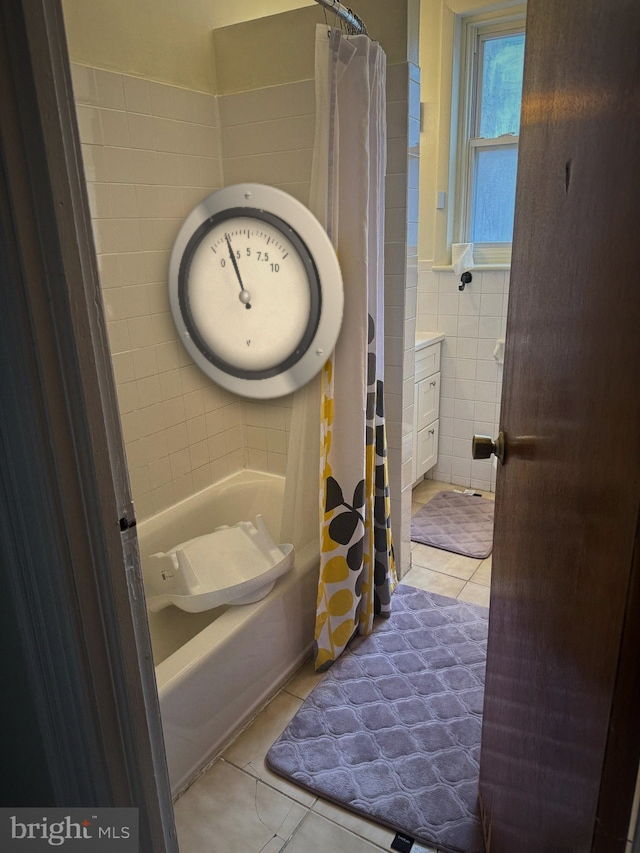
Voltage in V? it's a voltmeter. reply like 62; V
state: 2.5; V
